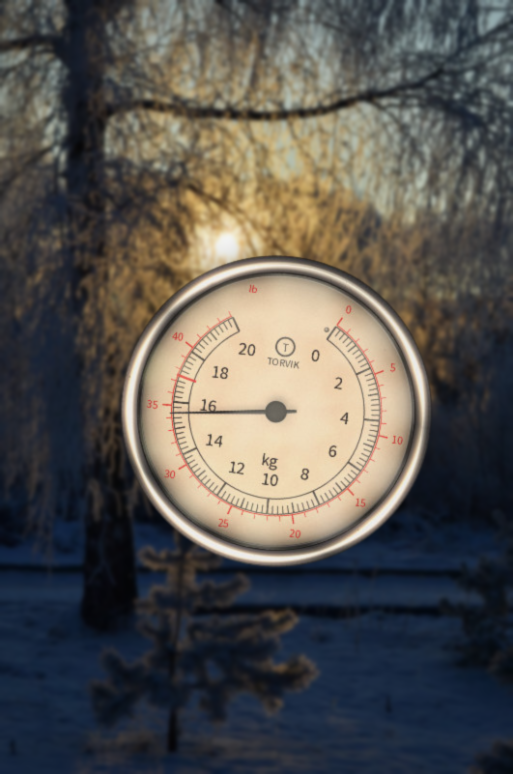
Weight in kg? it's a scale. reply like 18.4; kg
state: 15.6; kg
